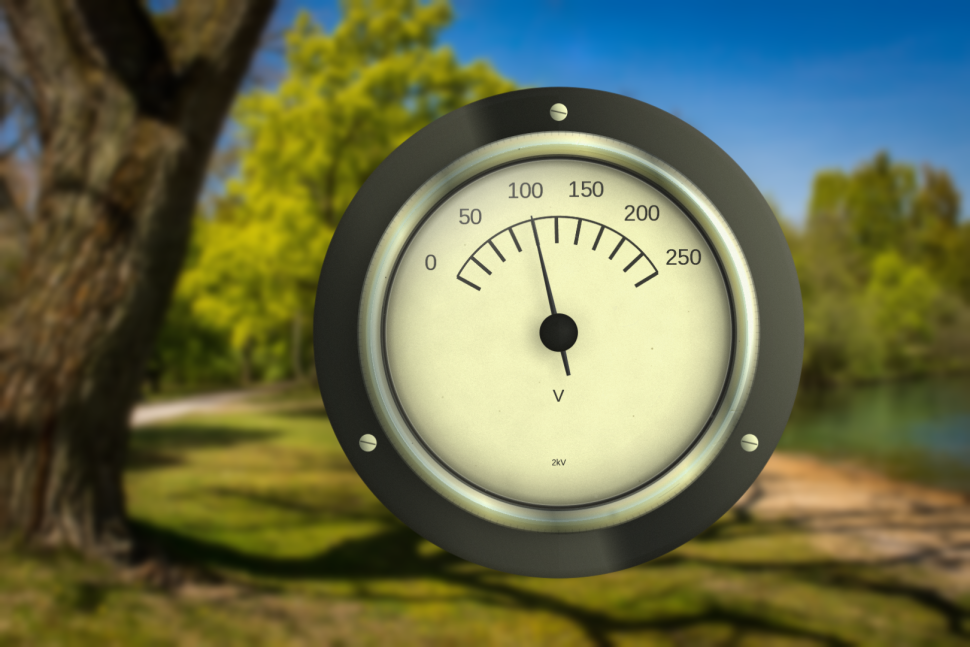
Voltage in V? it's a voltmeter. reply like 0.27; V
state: 100; V
